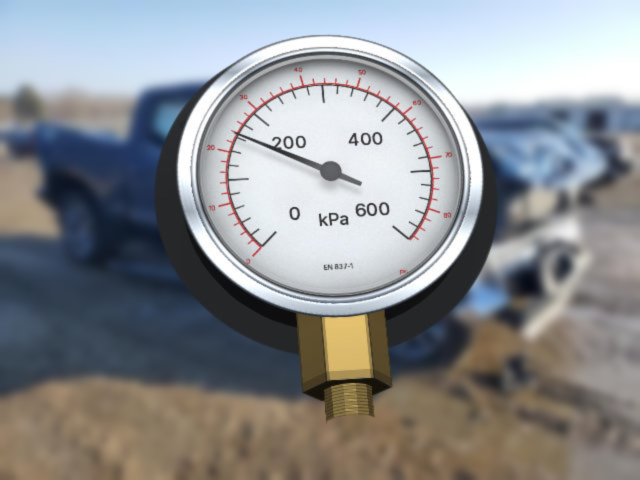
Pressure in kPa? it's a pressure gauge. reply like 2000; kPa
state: 160; kPa
